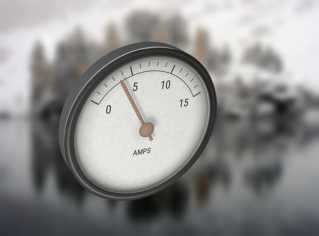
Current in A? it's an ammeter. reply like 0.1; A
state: 3.5; A
